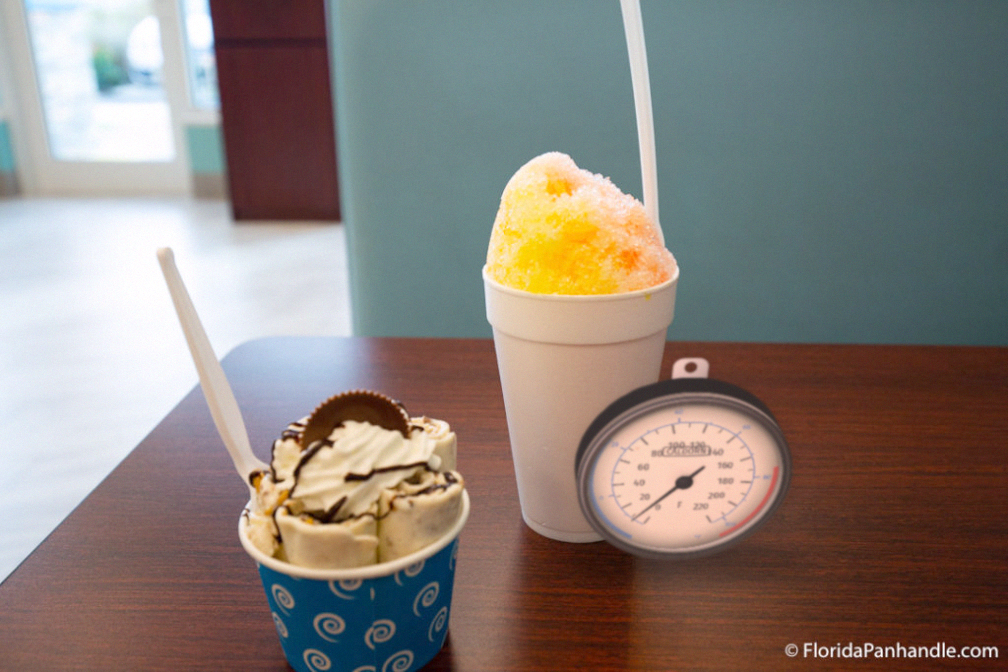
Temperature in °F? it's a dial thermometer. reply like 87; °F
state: 10; °F
